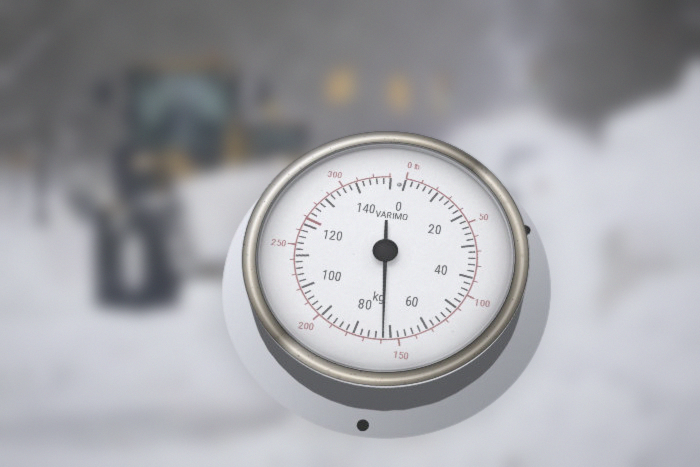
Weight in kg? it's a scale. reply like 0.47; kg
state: 72; kg
